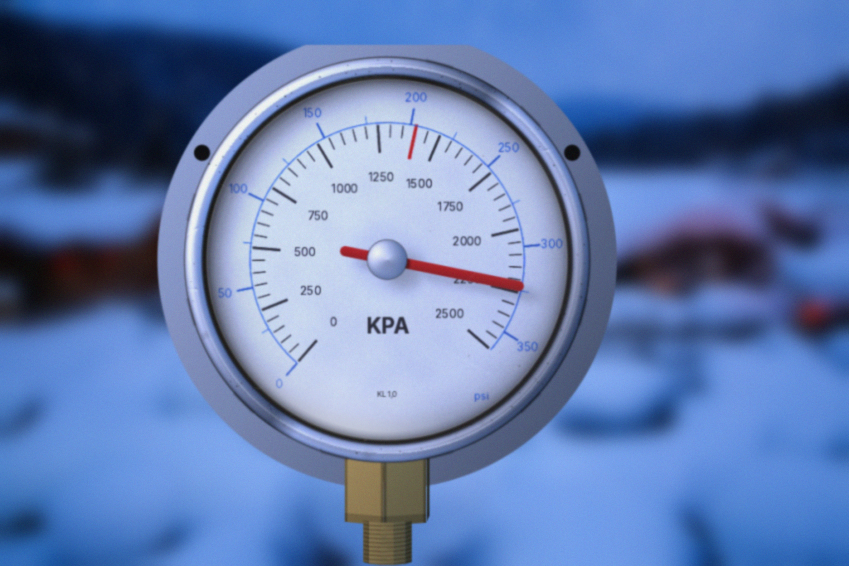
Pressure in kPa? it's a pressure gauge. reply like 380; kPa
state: 2225; kPa
